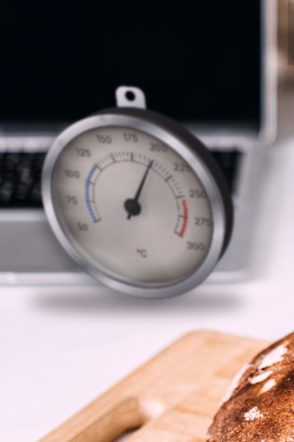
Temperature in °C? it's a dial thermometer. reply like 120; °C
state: 200; °C
